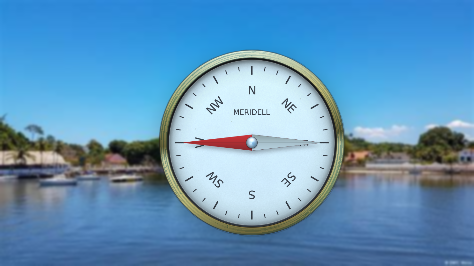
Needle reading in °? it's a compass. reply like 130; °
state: 270; °
